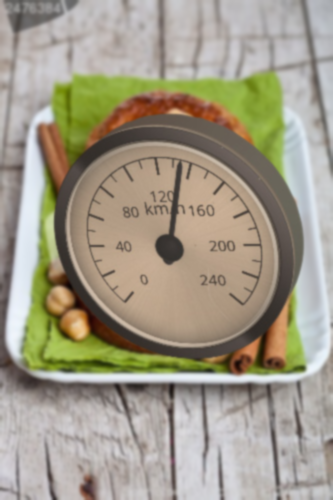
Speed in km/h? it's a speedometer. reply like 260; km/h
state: 135; km/h
